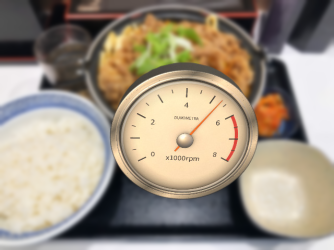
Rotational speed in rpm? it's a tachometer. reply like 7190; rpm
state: 5250; rpm
